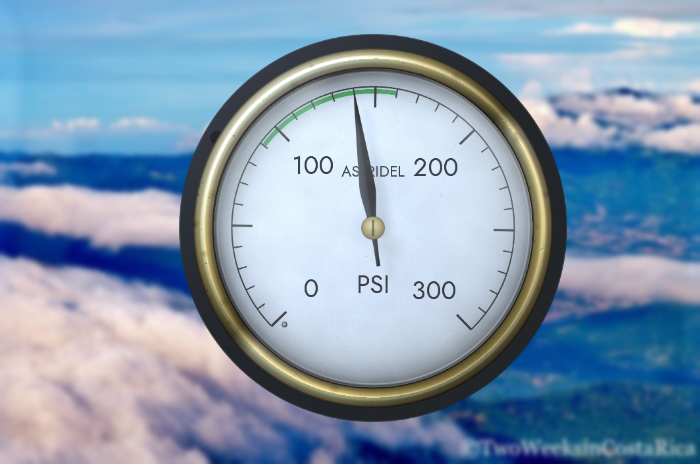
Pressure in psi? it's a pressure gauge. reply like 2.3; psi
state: 140; psi
